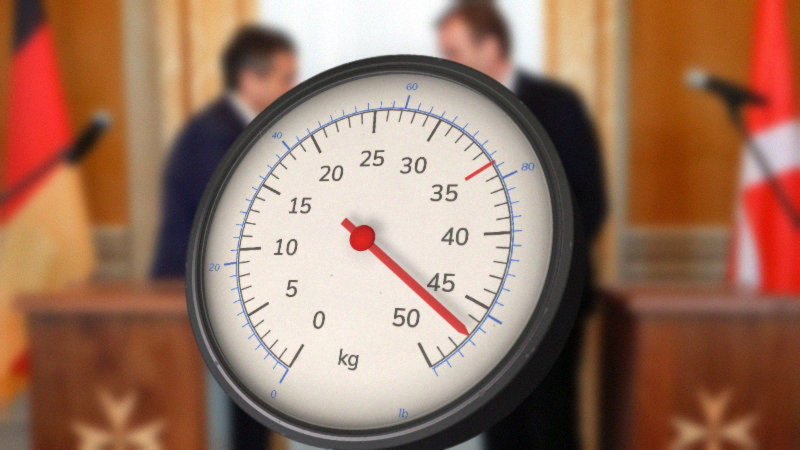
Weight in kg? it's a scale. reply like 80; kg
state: 47; kg
